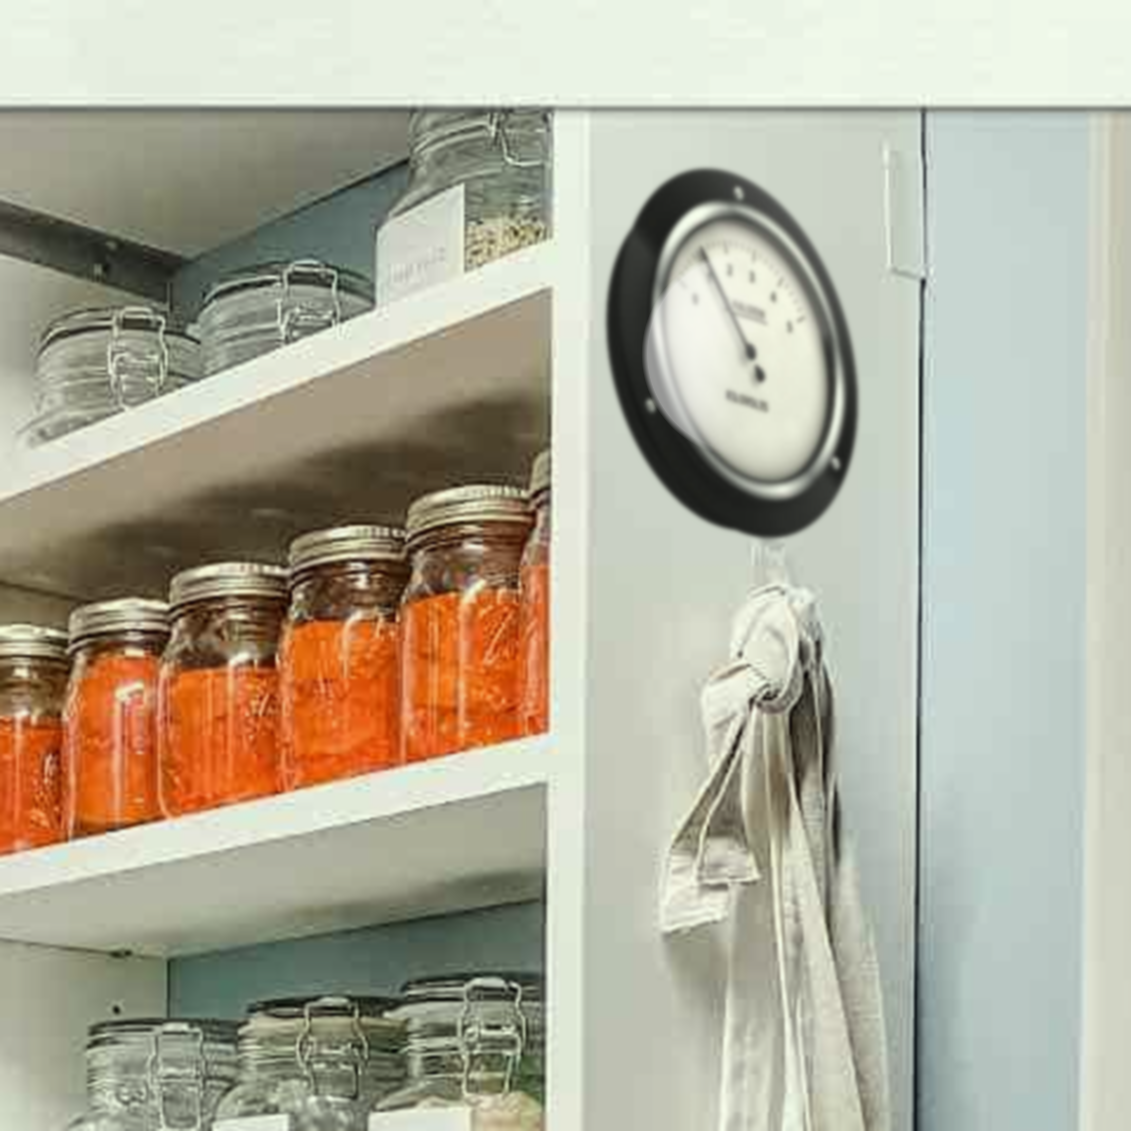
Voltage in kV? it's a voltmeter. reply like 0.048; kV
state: 1; kV
